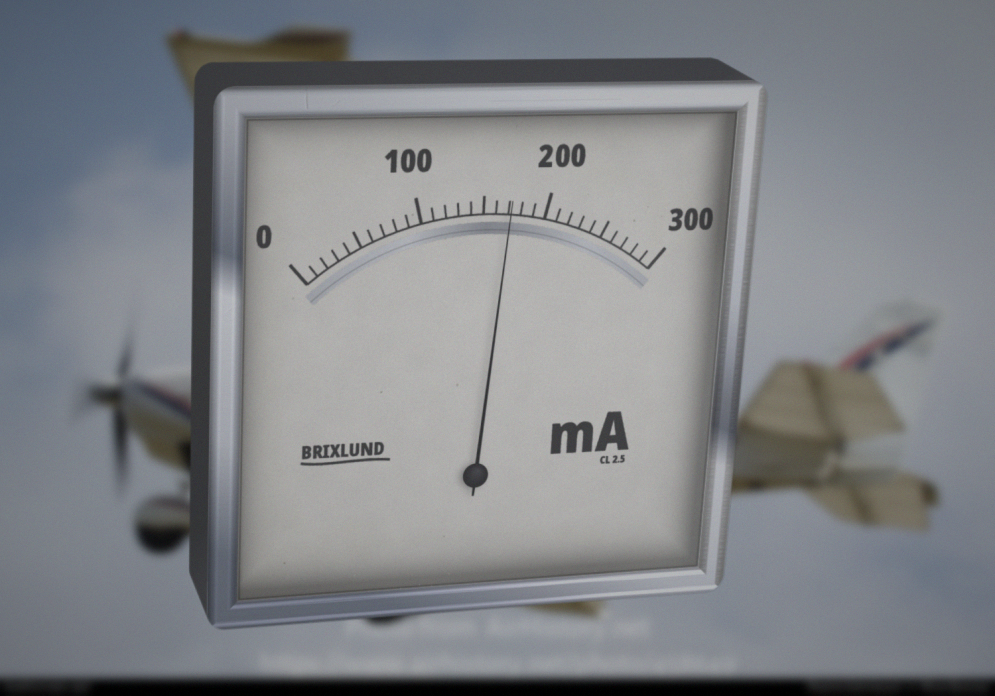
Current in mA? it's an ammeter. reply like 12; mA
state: 170; mA
